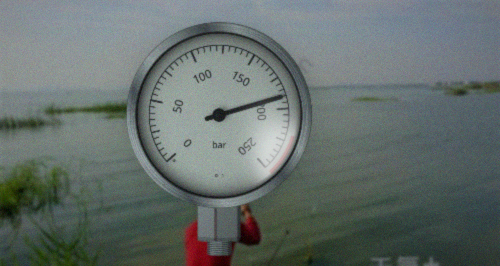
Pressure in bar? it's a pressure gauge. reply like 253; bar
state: 190; bar
